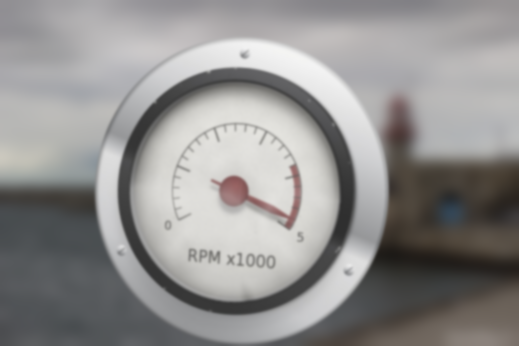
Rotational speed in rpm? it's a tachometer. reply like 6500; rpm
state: 4800; rpm
